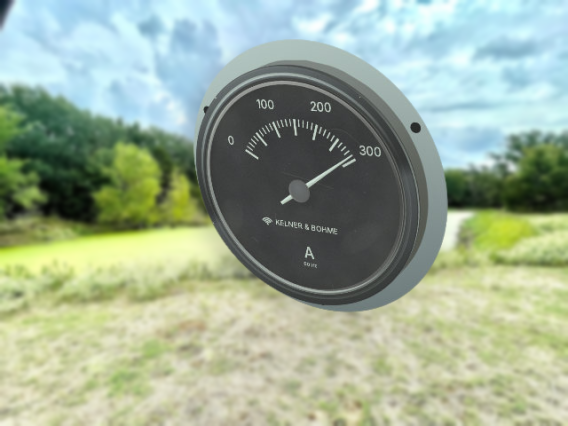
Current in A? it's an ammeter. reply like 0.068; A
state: 290; A
